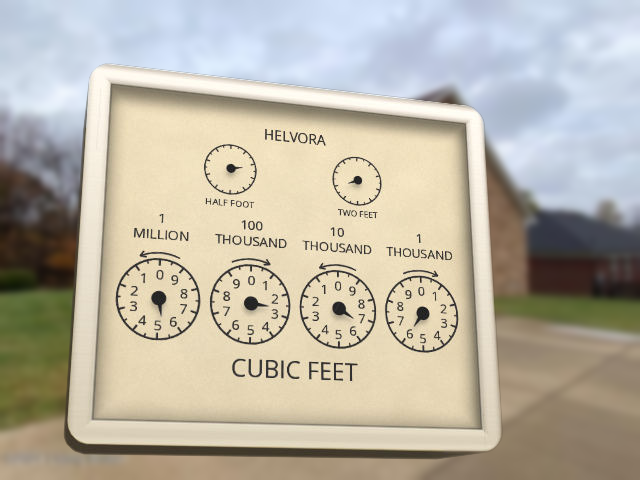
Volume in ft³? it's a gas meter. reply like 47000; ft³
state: 526600; ft³
